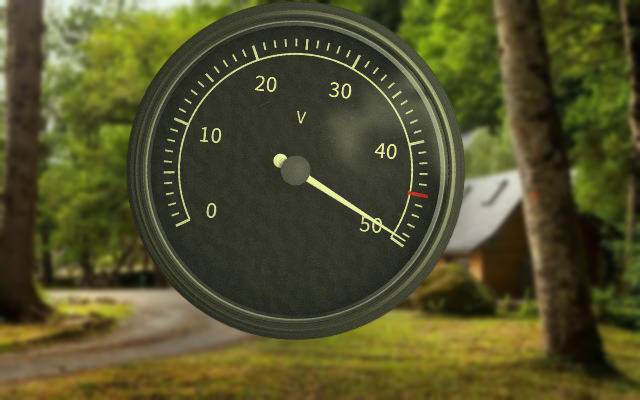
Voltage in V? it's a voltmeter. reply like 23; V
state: 49.5; V
